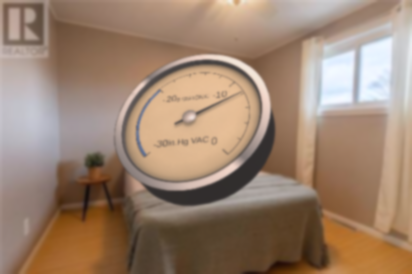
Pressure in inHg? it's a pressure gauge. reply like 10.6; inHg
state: -8; inHg
